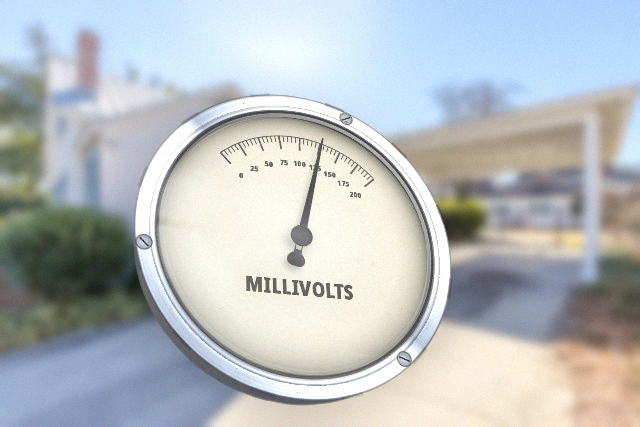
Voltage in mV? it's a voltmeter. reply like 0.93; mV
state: 125; mV
